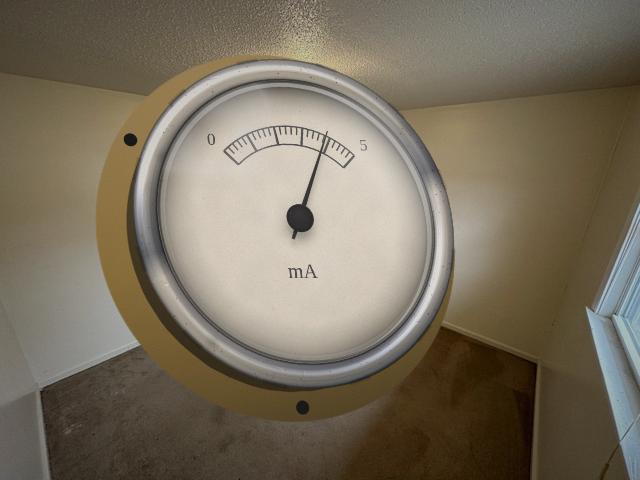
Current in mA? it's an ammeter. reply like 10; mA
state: 3.8; mA
